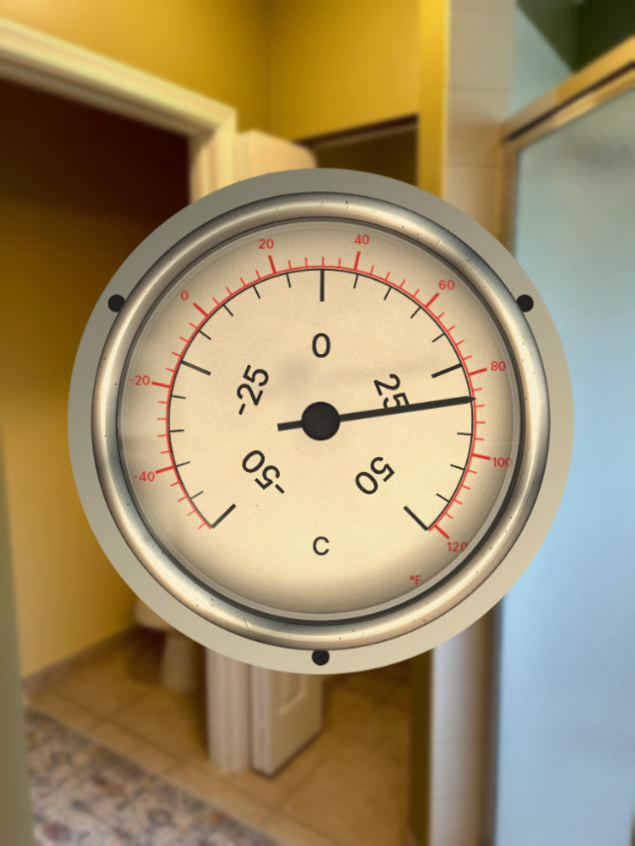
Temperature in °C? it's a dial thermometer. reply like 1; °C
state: 30; °C
